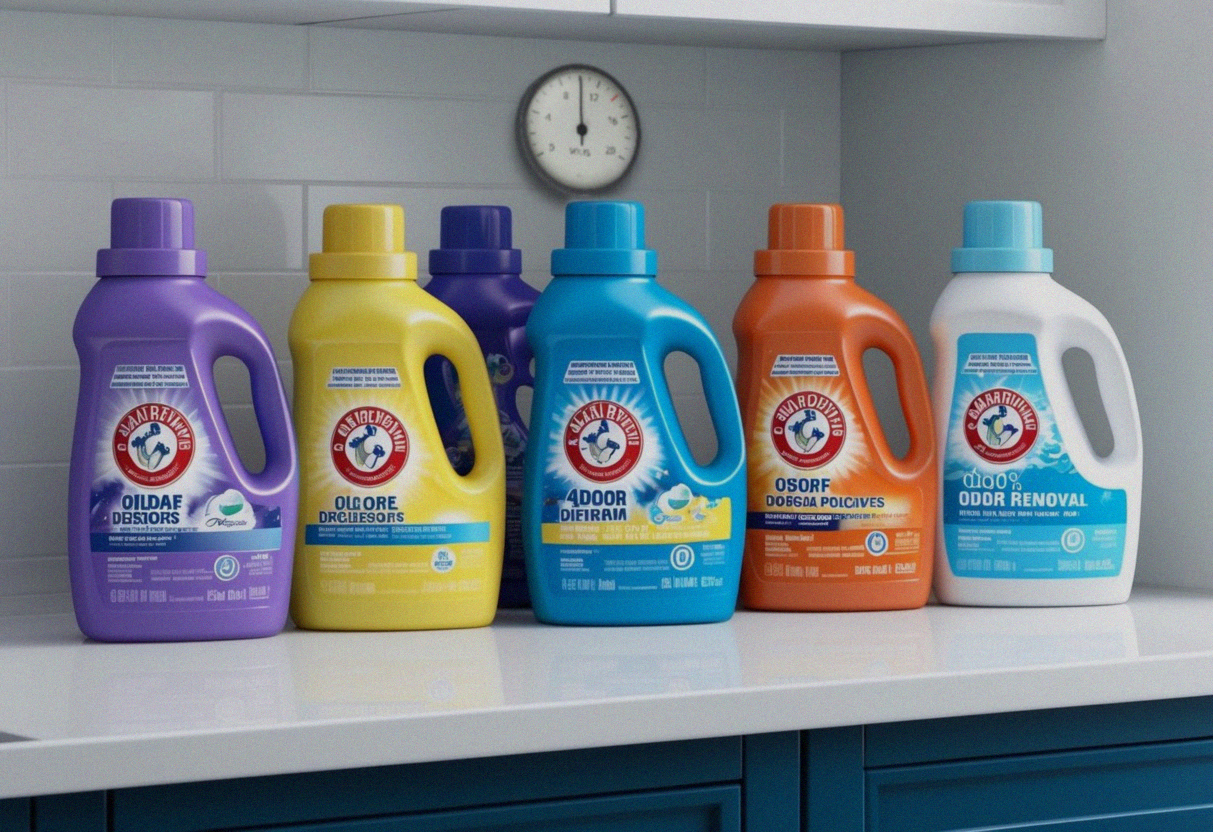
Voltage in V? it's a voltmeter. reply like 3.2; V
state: 10; V
